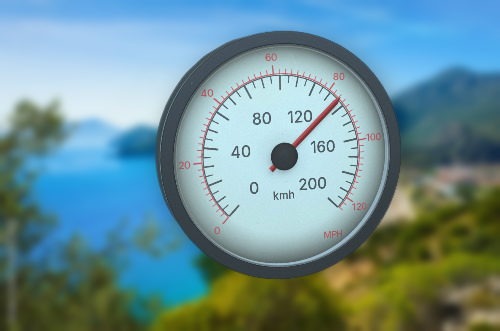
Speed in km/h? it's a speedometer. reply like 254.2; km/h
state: 135; km/h
